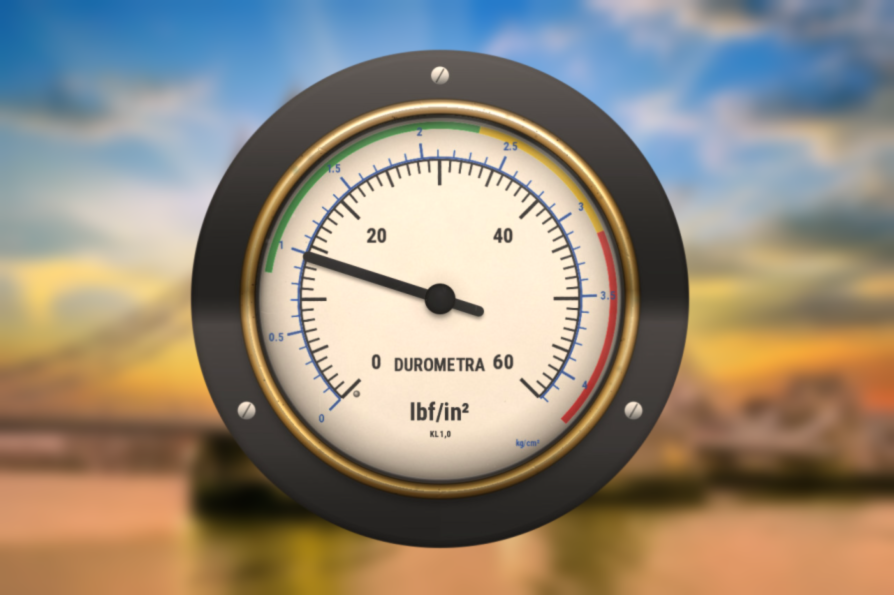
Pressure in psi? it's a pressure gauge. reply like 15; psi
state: 14; psi
